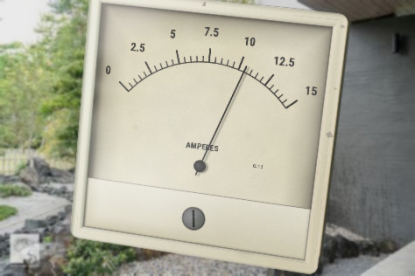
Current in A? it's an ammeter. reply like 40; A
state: 10.5; A
